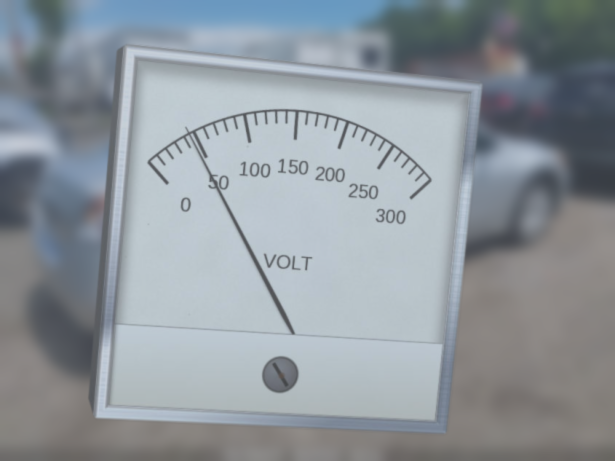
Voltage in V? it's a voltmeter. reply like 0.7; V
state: 45; V
